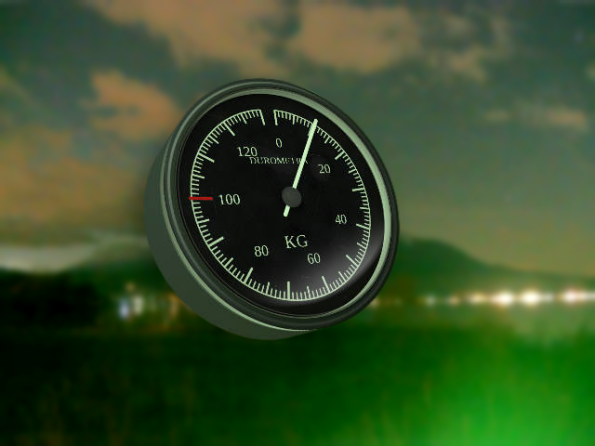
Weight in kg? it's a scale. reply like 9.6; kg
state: 10; kg
